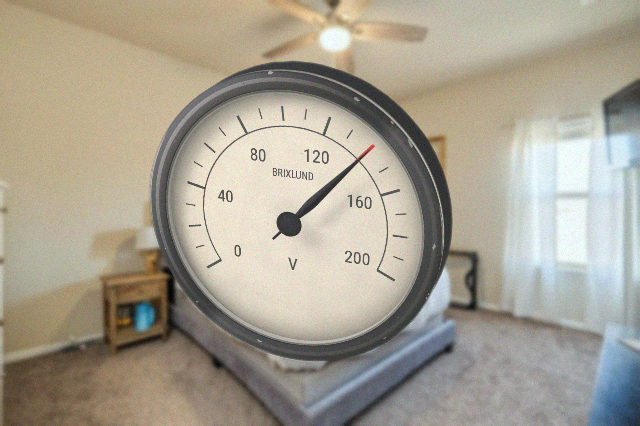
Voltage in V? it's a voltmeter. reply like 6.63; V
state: 140; V
